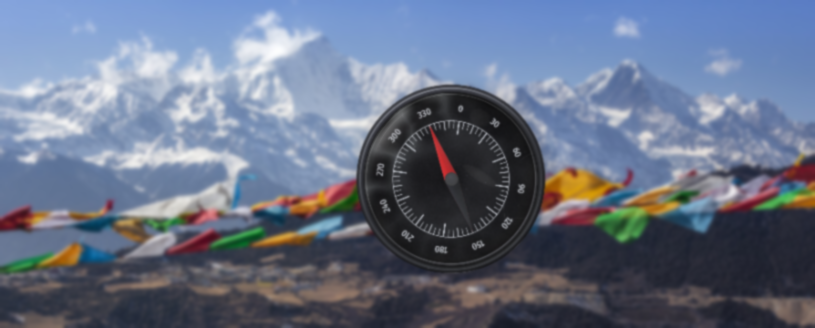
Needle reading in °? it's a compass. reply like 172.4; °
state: 330; °
